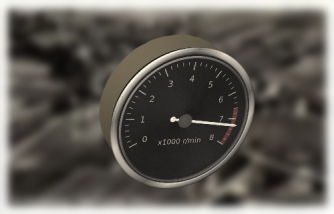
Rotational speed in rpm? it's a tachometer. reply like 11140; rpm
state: 7200; rpm
